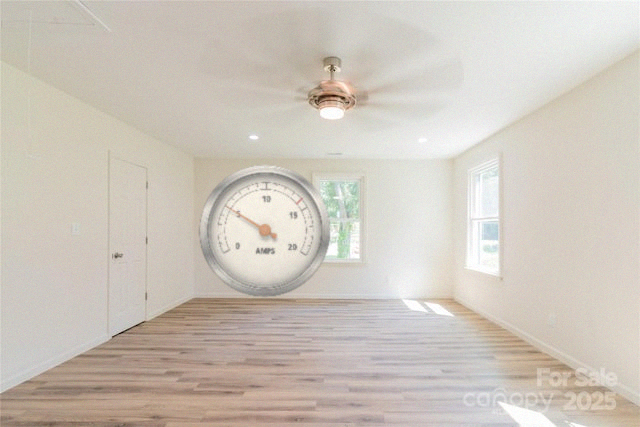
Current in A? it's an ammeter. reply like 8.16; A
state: 5; A
